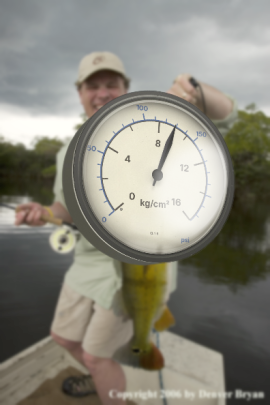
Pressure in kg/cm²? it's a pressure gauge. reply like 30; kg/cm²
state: 9; kg/cm²
